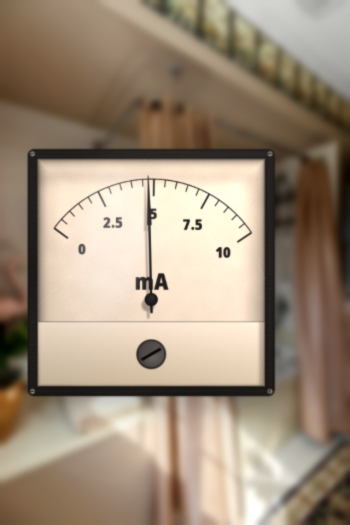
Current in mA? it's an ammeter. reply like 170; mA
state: 4.75; mA
